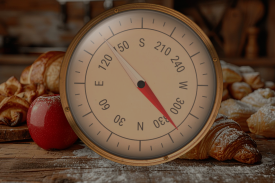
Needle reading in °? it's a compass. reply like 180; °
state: 320; °
